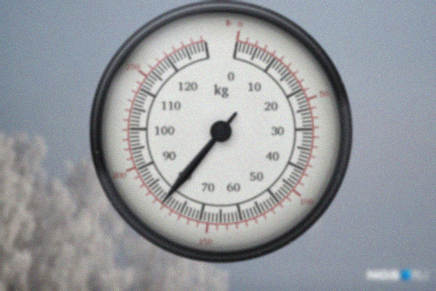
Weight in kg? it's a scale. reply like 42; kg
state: 80; kg
